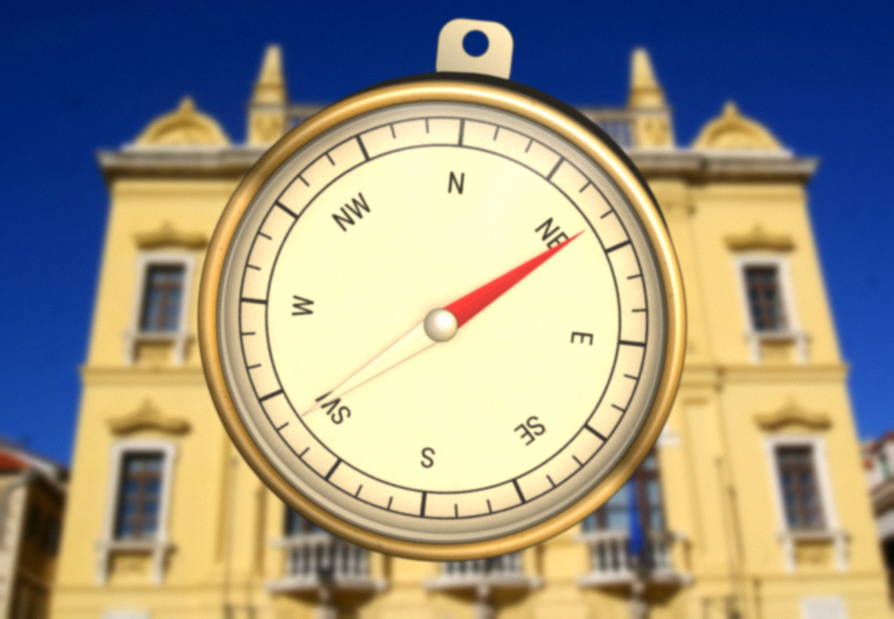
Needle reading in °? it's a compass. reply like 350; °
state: 50; °
